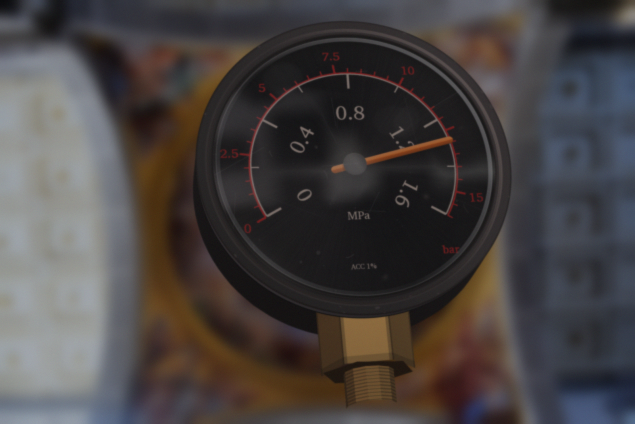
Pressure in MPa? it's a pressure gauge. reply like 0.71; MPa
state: 1.3; MPa
